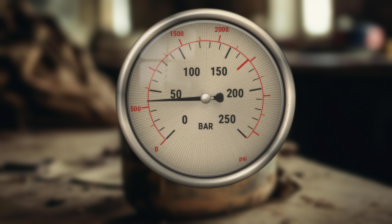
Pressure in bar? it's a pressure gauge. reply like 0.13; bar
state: 40; bar
